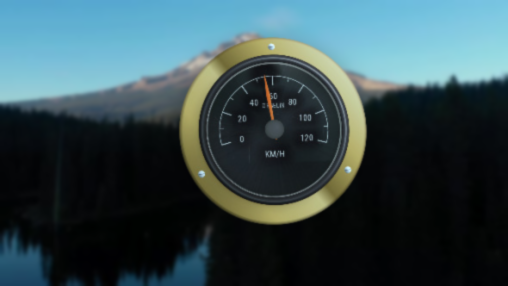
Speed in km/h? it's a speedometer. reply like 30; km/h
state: 55; km/h
